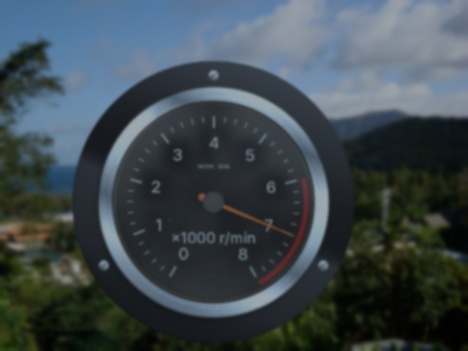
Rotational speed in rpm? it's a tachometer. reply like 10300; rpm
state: 7000; rpm
